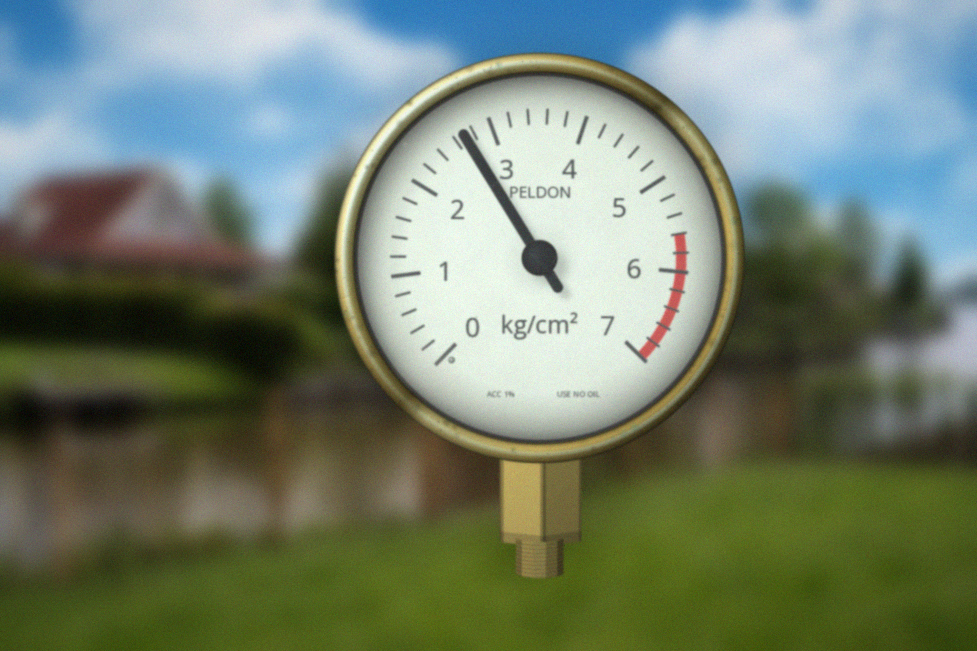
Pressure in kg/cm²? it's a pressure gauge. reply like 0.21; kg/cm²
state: 2.7; kg/cm²
